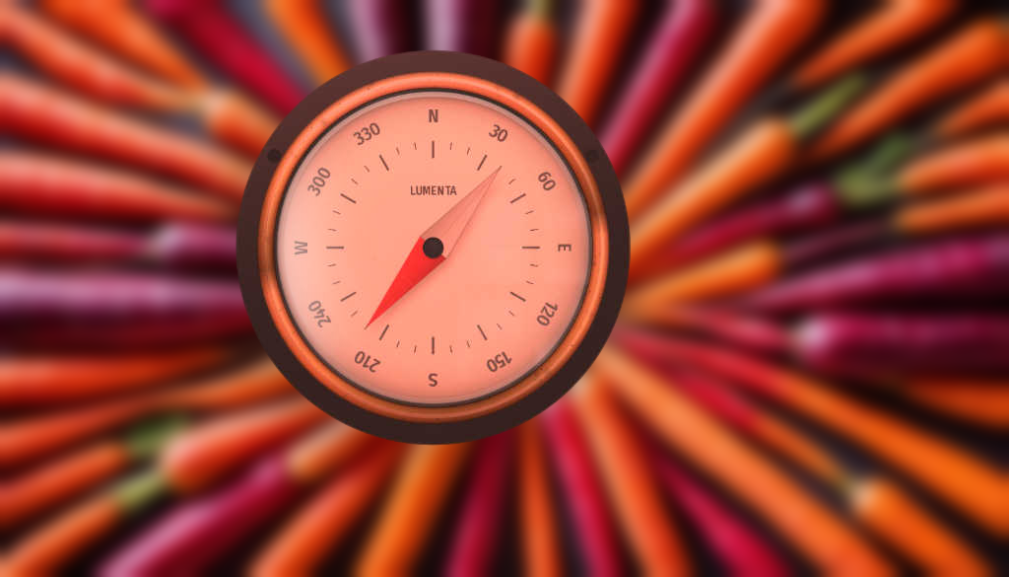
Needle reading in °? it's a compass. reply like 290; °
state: 220; °
